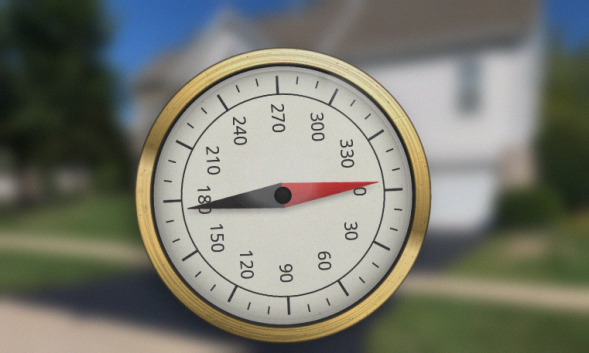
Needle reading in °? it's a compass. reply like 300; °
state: 355; °
